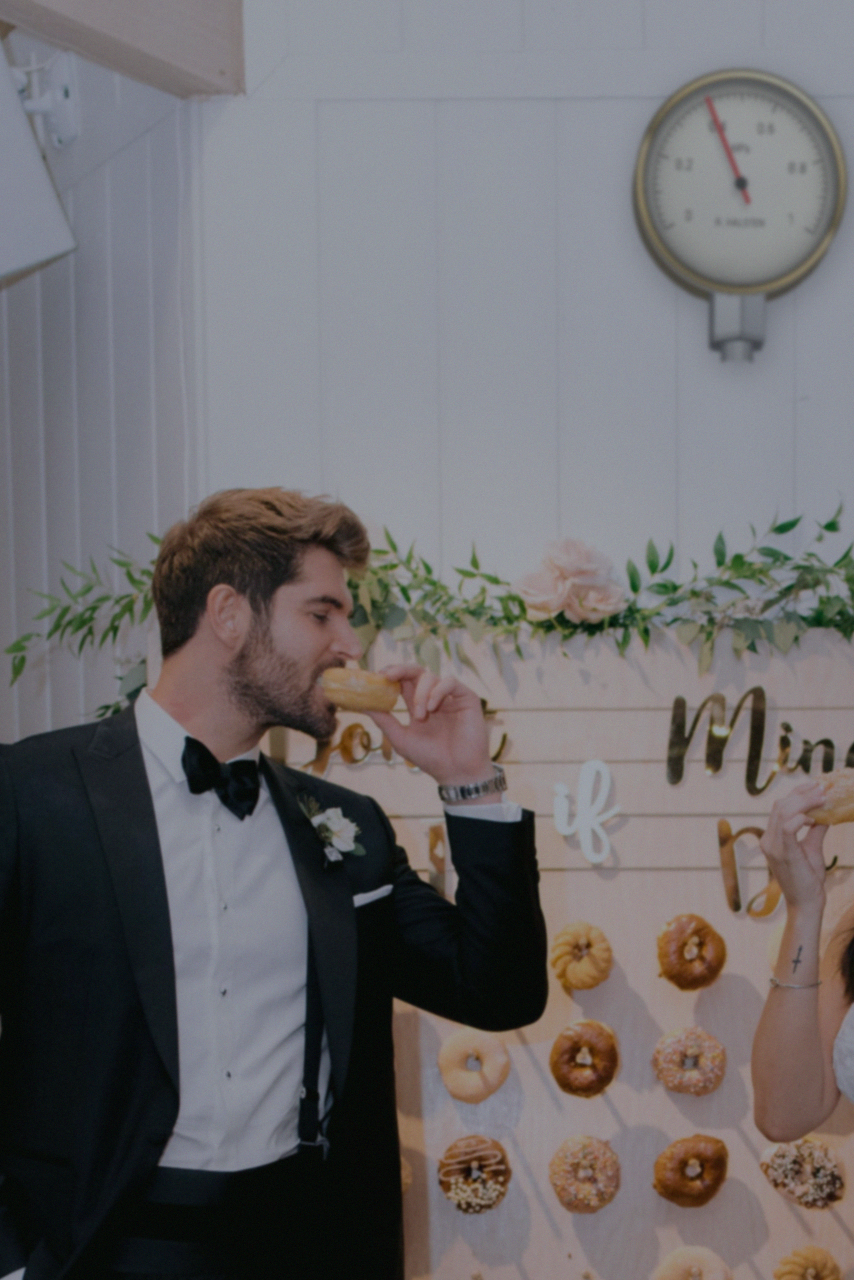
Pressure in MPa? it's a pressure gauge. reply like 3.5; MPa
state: 0.4; MPa
